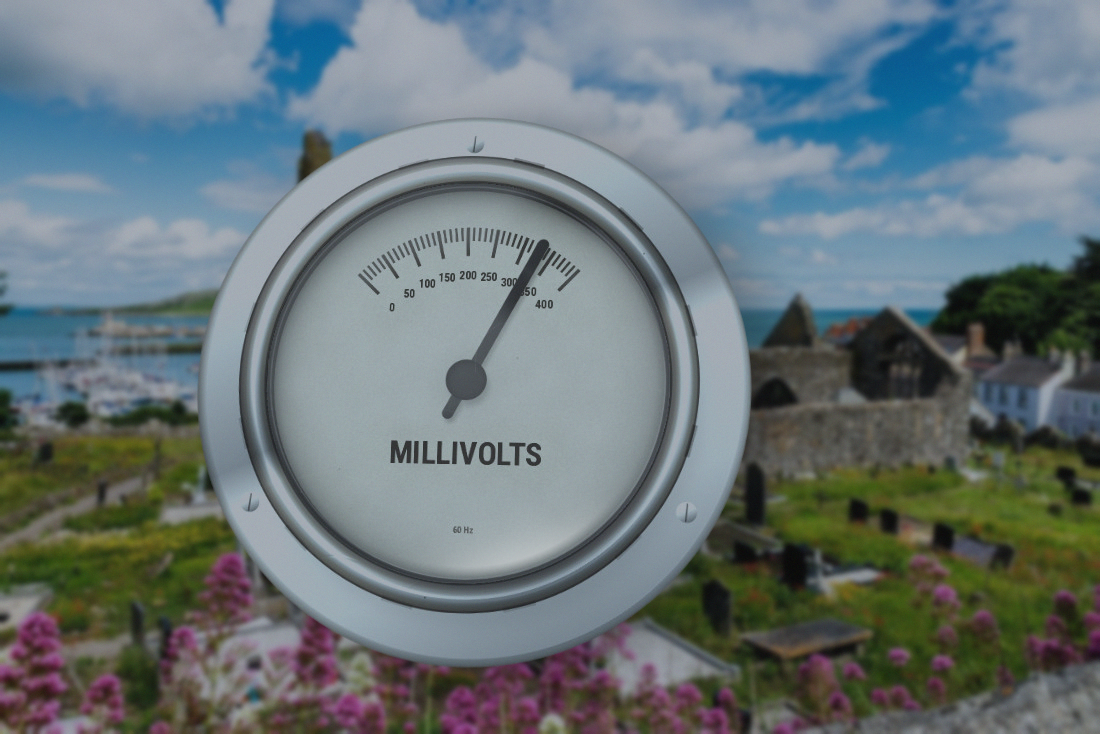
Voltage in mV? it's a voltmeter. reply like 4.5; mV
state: 330; mV
